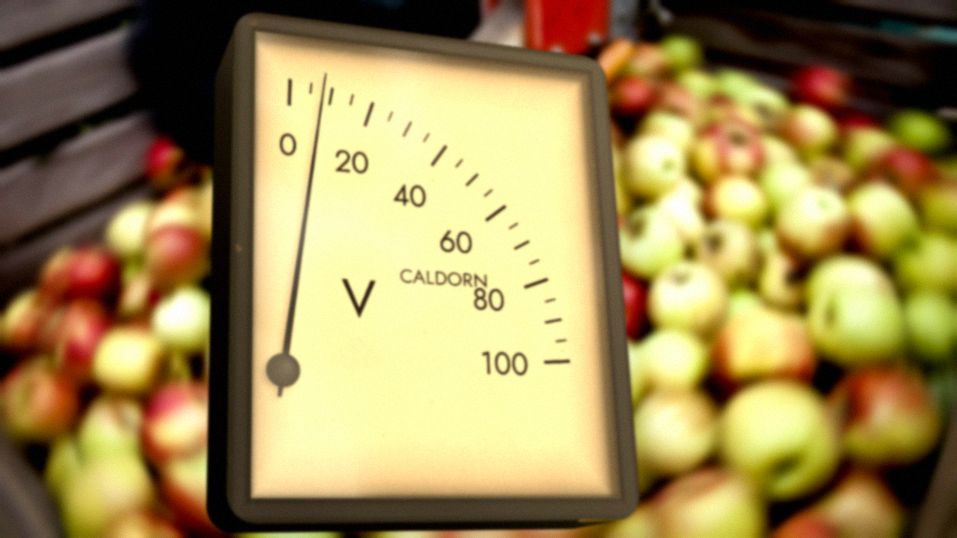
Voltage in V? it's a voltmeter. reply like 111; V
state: 7.5; V
